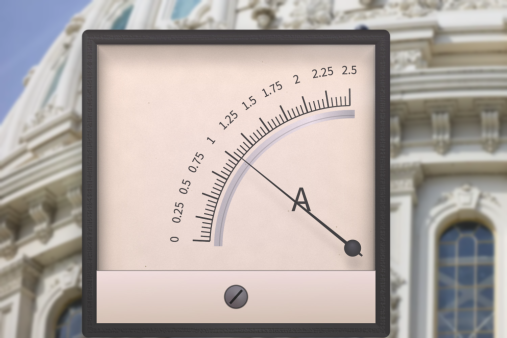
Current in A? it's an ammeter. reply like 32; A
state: 1.05; A
